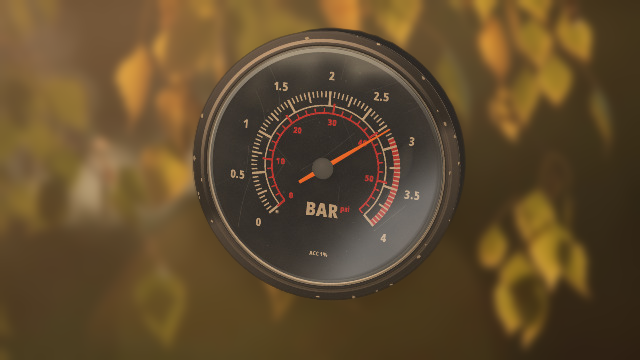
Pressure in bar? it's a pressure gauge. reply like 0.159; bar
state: 2.8; bar
